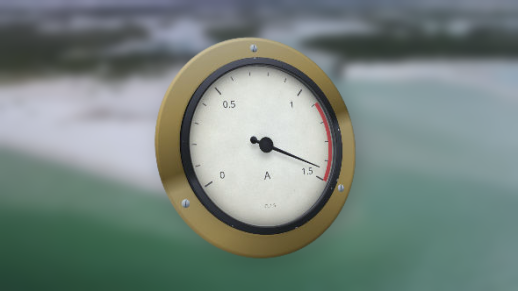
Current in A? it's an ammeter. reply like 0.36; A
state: 1.45; A
